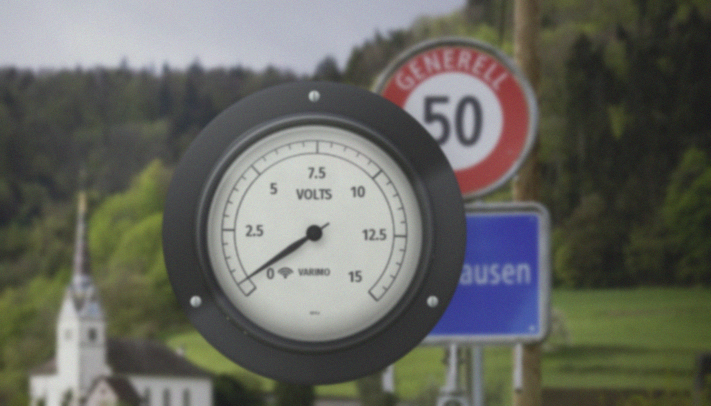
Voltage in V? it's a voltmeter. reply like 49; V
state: 0.5; V
